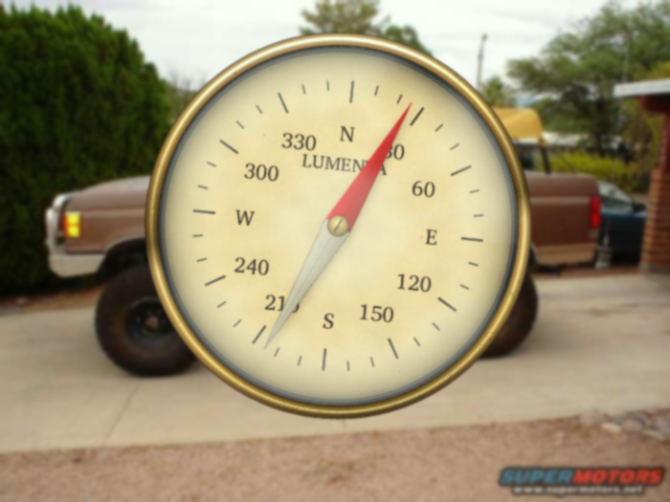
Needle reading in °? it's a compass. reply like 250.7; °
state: 25; °
